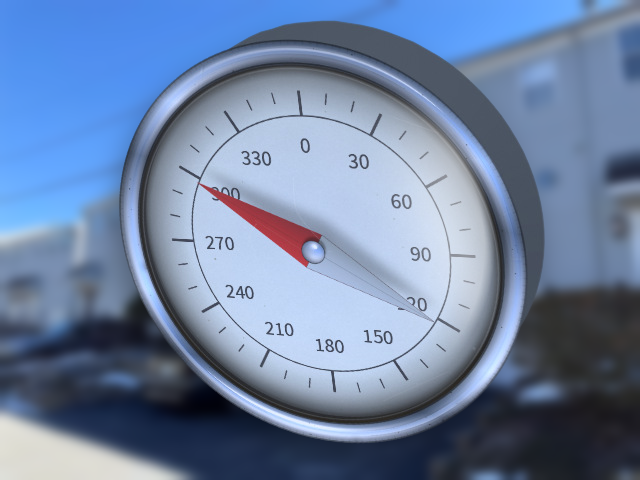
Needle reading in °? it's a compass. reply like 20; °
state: 300; °
